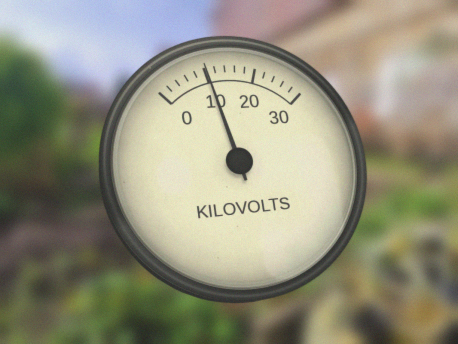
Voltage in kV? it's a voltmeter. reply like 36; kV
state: 10; kV
